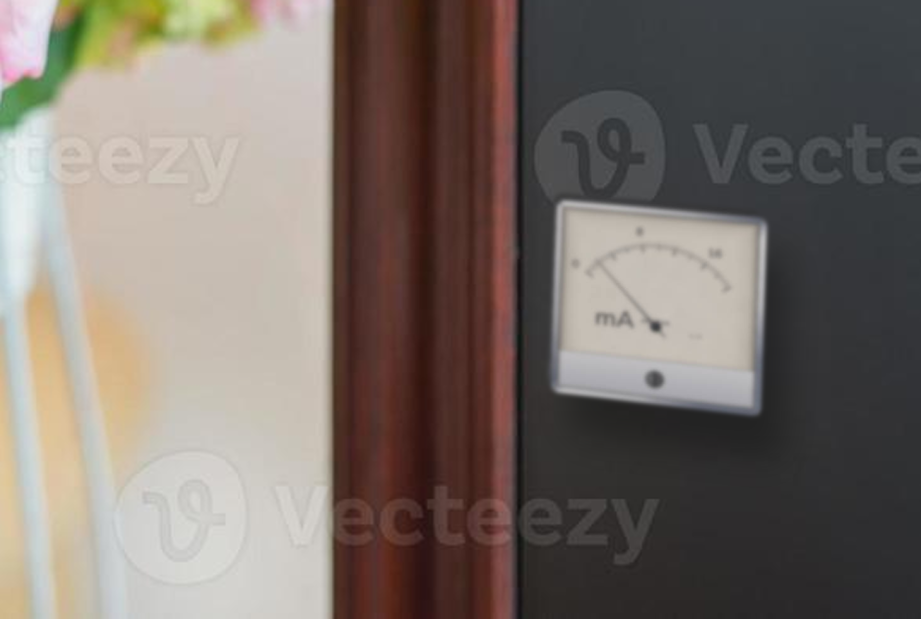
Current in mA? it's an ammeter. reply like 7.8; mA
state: 2; mA
